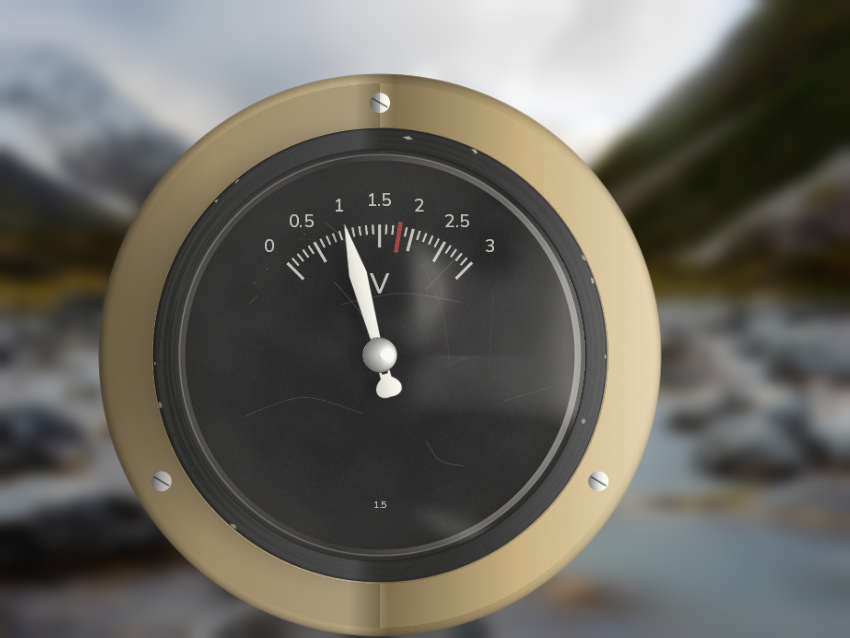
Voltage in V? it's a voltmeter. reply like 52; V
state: 1; V
